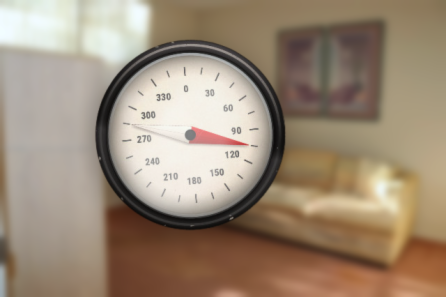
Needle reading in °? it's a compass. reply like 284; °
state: 105; °
